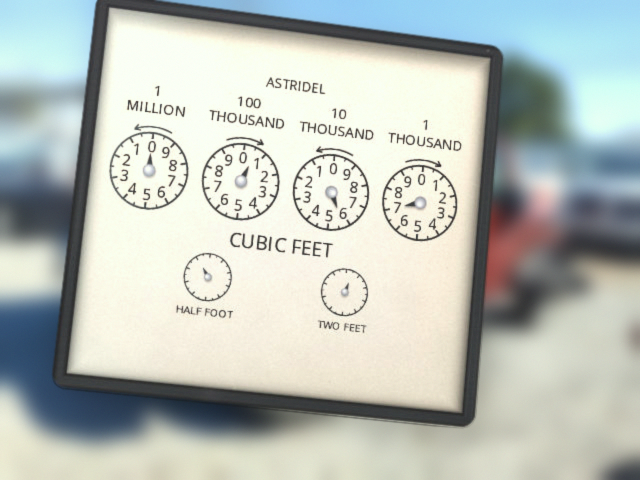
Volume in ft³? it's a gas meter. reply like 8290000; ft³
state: 5700; ft³
